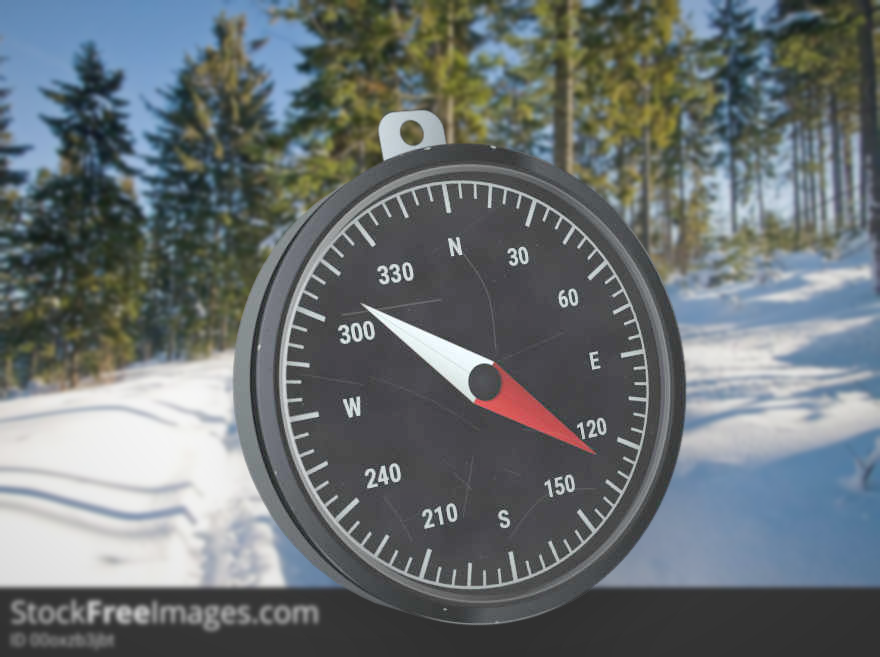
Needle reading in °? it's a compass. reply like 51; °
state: 130; °
